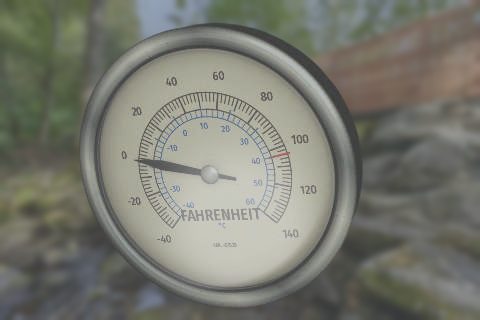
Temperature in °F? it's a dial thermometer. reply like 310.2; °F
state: 0; °F
